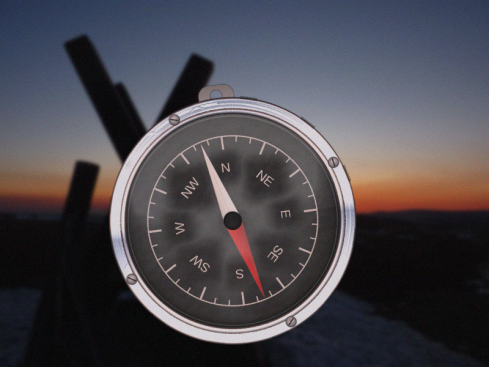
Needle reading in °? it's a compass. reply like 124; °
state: 165; °
